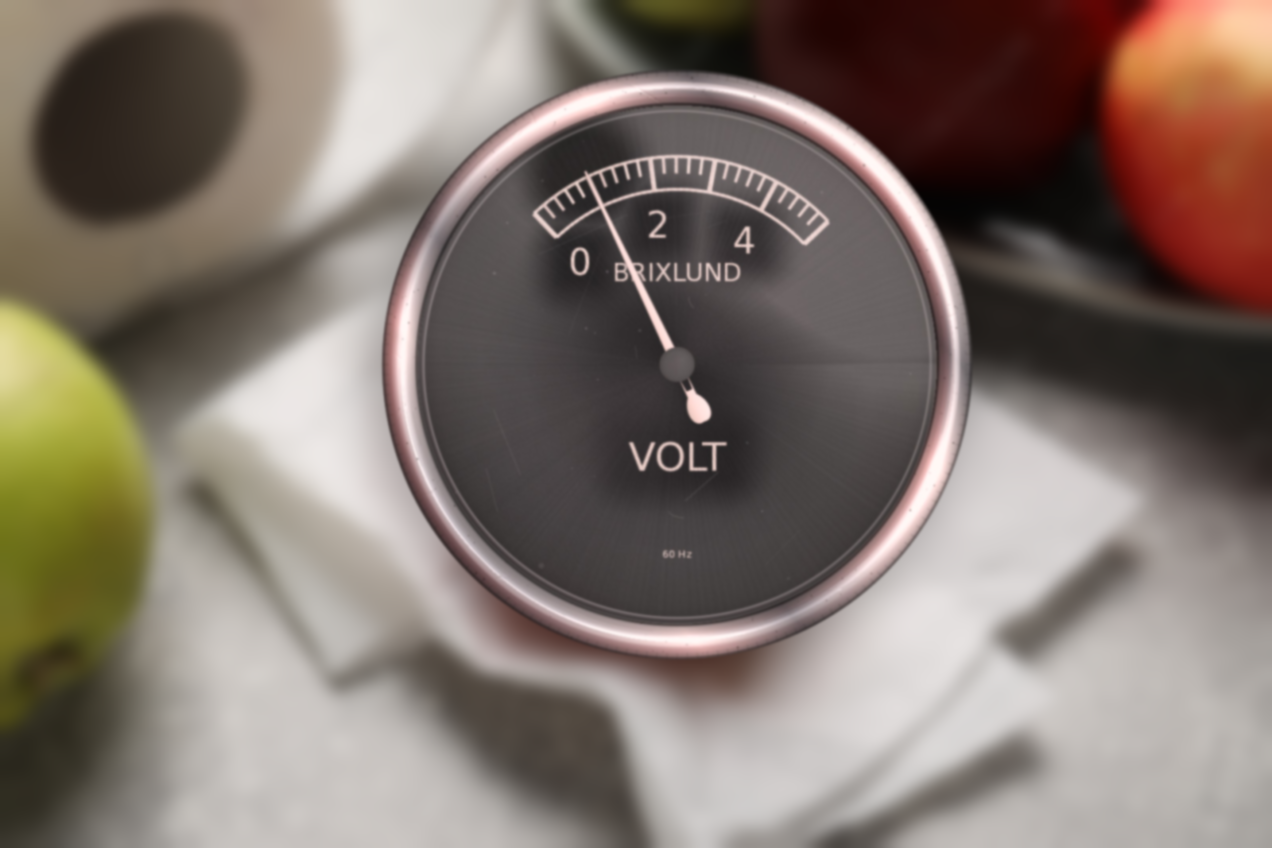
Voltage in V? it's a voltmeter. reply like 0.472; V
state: 1; V
